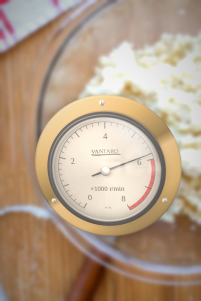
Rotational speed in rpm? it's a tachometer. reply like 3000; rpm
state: 5800; rpm
